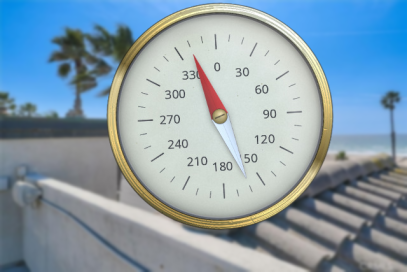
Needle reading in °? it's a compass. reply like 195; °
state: 340; °
